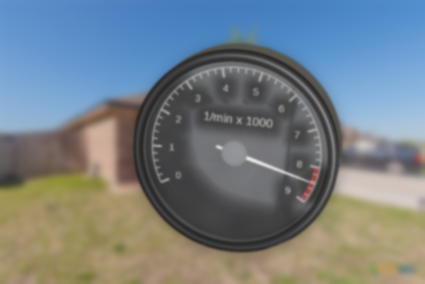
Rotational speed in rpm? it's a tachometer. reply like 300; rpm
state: 8400; rpm
